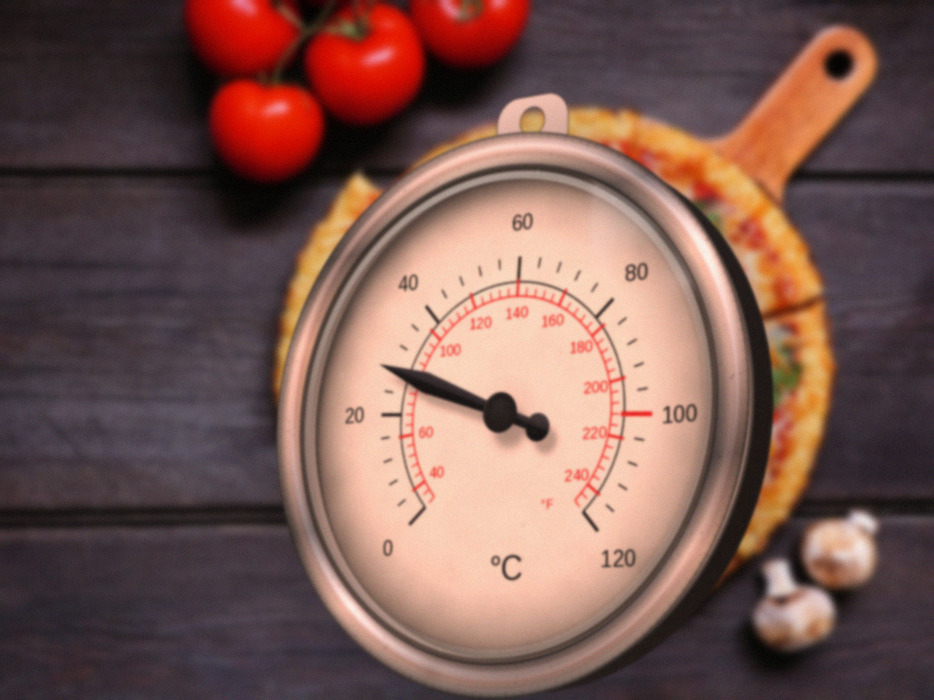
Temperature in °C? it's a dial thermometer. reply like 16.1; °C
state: 28; °C
